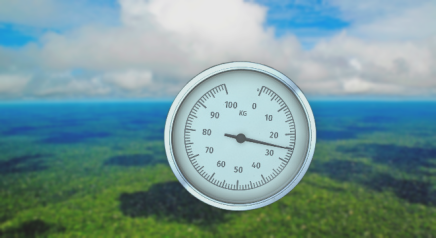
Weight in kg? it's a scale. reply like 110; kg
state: 25; kg
